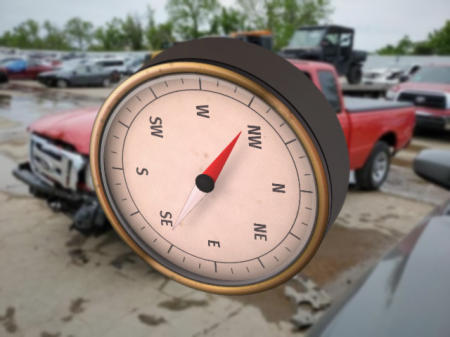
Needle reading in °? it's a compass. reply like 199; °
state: 305; °
